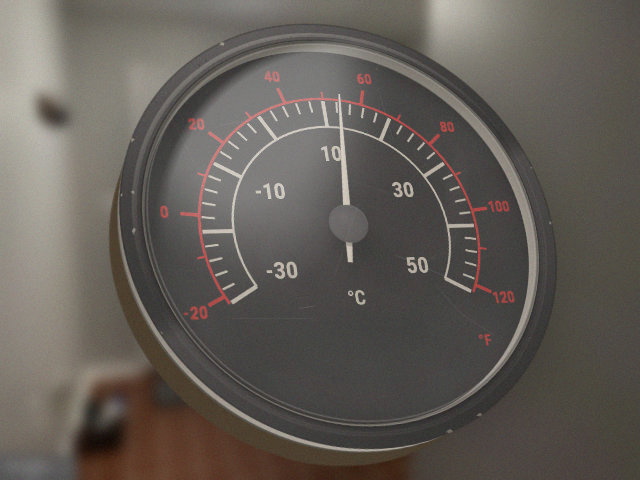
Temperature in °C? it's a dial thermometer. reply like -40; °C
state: 12; °C
